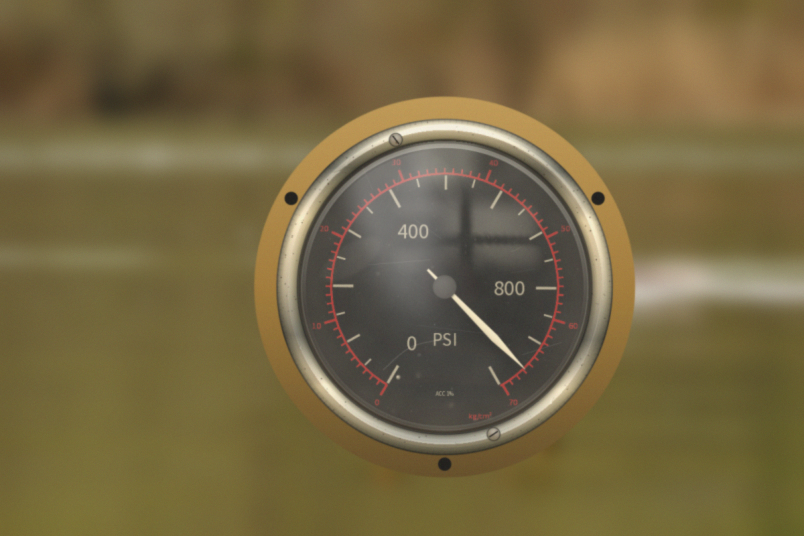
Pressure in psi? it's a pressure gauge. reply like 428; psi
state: 950; psi
